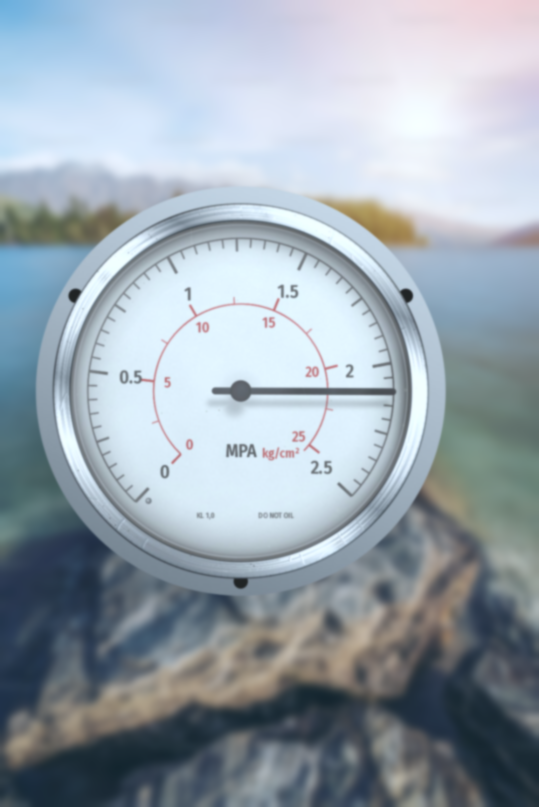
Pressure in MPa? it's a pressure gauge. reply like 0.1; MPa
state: 2.1; MPa
